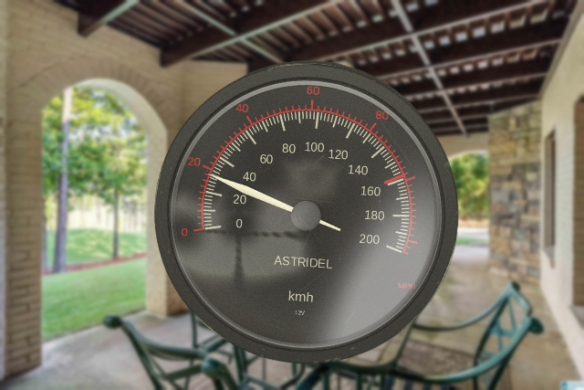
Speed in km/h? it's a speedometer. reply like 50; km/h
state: 30; km/h
